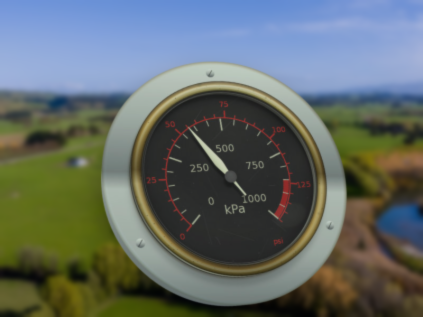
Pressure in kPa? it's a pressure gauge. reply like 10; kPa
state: 375; kPa
